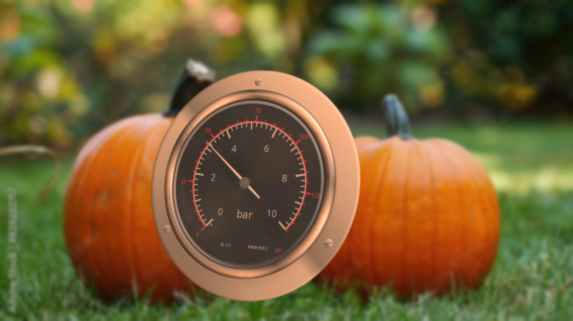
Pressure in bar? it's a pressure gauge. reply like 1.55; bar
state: 3.2; bar
